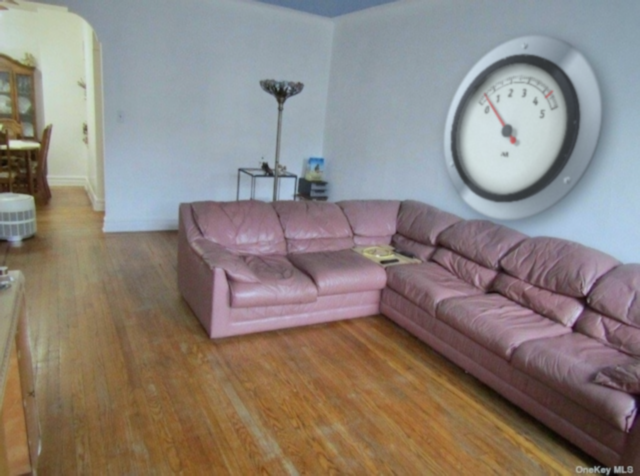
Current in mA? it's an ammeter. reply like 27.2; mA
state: 0.5; mA
